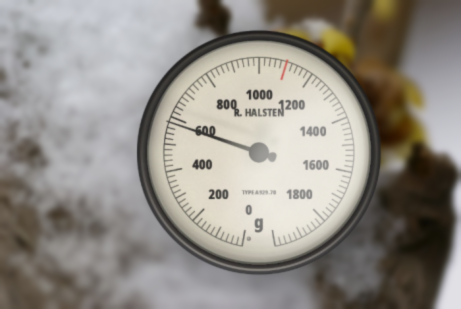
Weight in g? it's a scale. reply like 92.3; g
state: 580; g
